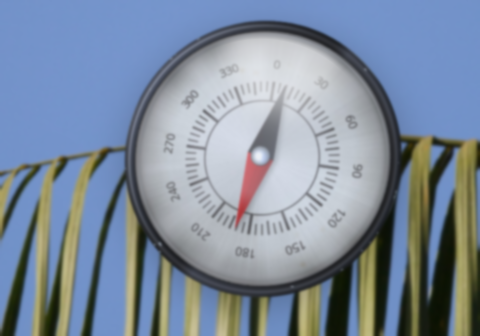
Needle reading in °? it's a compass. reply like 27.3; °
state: 190; °
